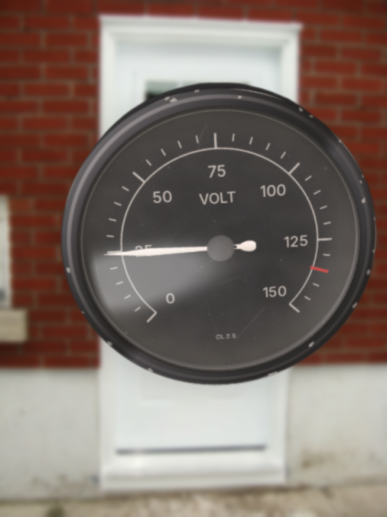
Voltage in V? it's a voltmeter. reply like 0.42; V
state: 25; V
